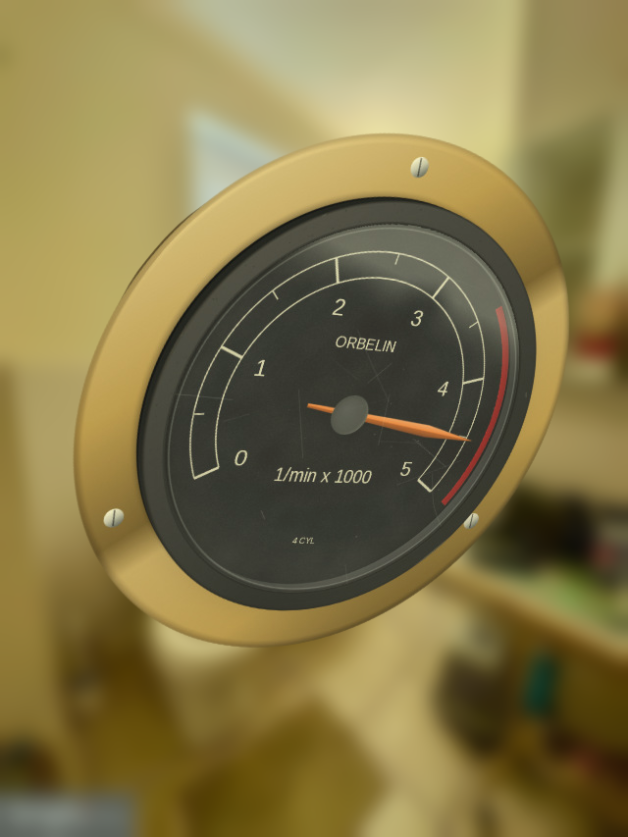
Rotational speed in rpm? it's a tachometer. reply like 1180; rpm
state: 4500; rpm
